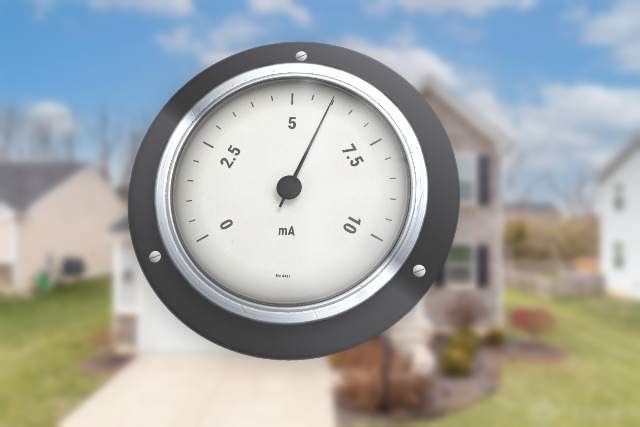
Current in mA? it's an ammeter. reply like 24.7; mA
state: 6; mA
